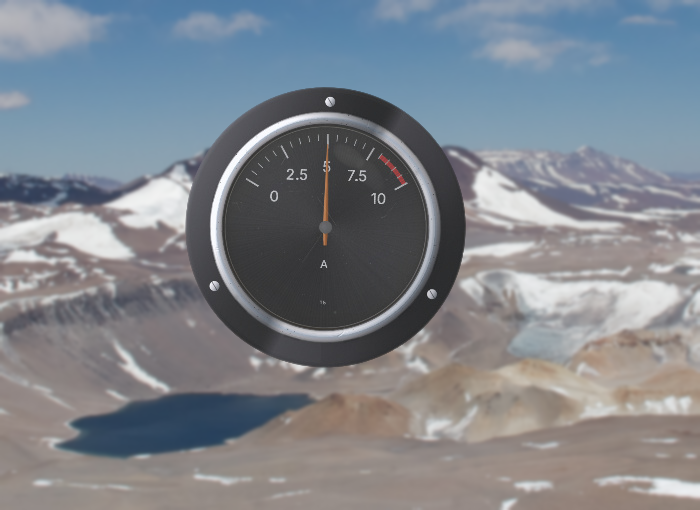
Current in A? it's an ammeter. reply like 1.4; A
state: 5; A
